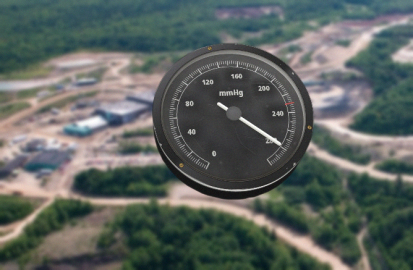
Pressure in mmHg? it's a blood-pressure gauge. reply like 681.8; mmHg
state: 280; mmHg
